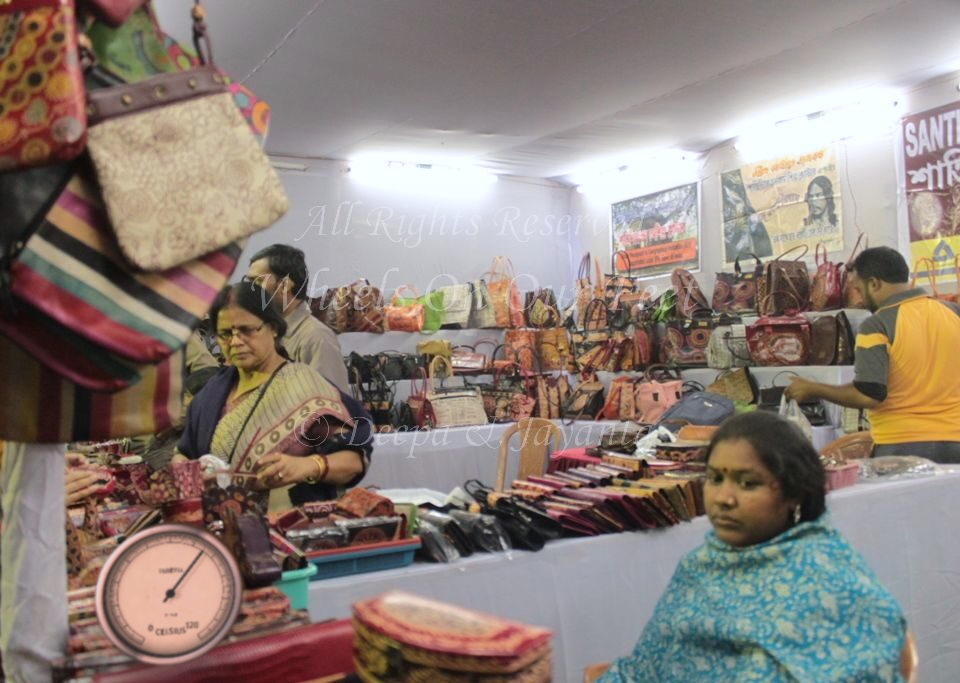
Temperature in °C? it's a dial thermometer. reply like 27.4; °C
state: 75; °C
